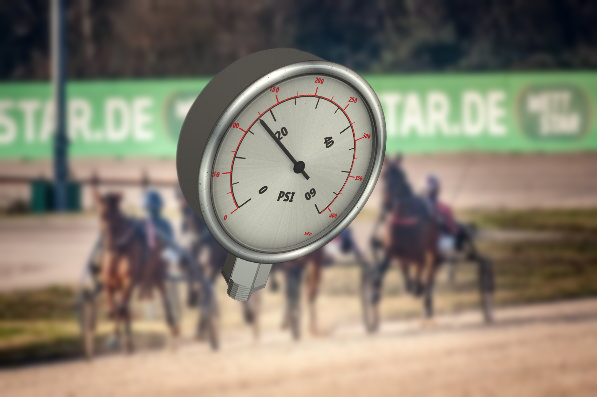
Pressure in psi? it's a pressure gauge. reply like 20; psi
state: 17.5; psi
